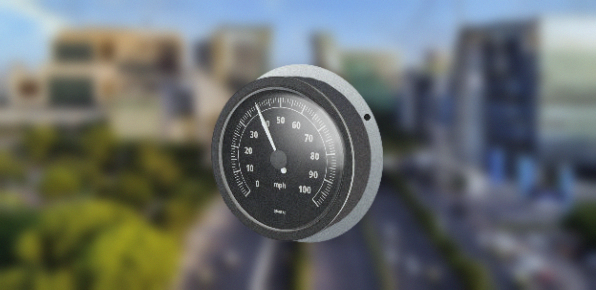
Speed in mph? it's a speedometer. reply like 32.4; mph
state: 40; mph
